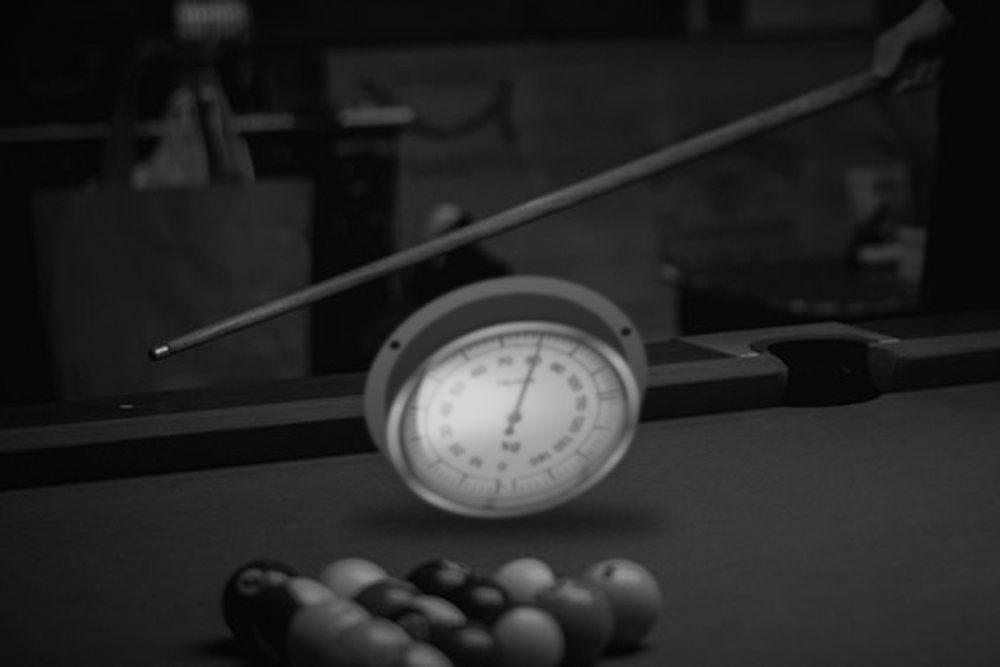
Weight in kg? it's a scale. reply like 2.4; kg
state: 80; kg
